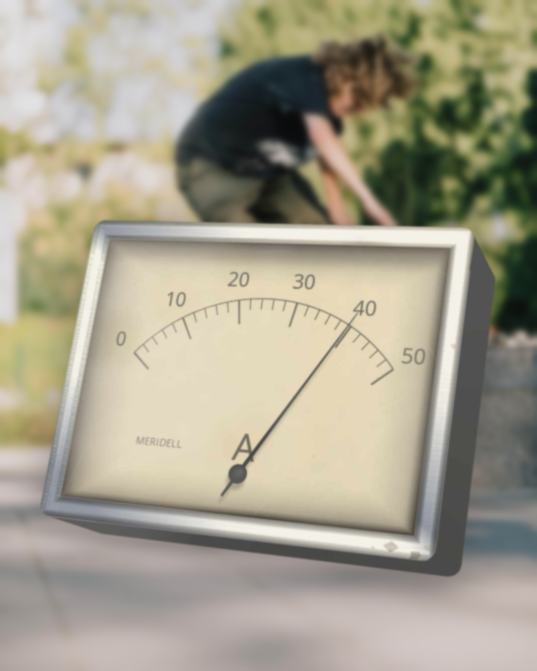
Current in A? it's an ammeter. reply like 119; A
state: 40; A
